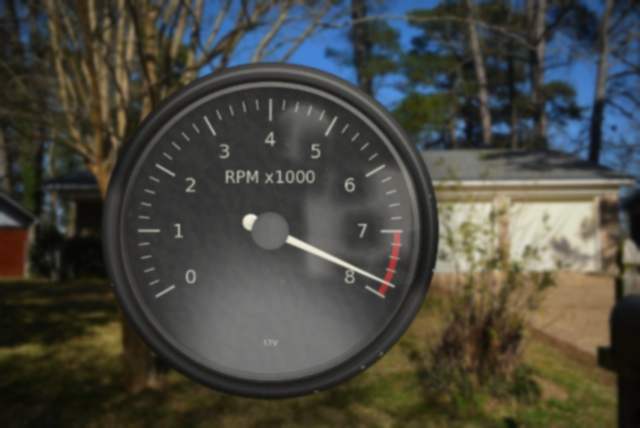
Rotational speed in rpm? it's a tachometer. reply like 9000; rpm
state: 7800; rpm
